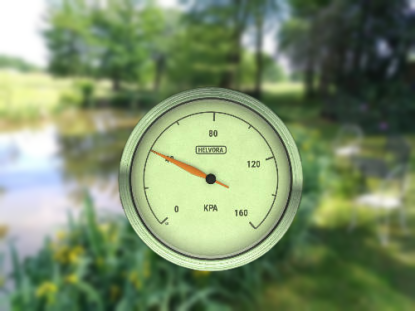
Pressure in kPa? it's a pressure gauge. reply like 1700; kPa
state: 40; kPa
